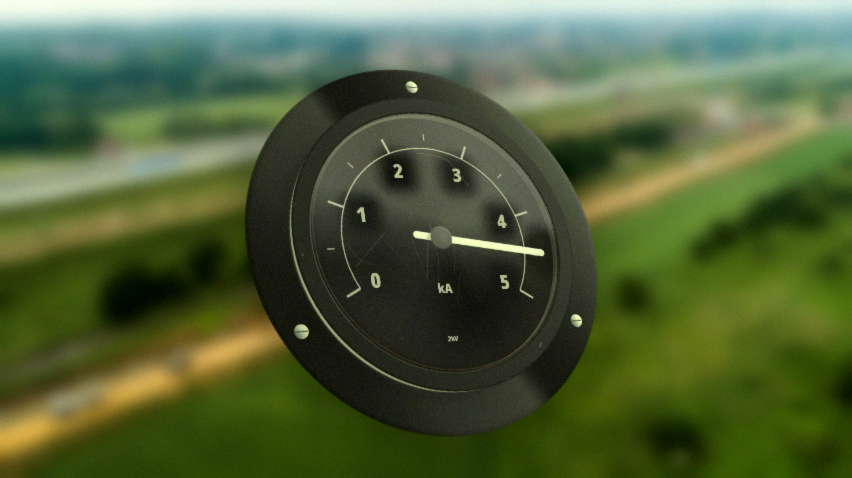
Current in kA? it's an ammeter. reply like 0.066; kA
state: 4.5; kA
